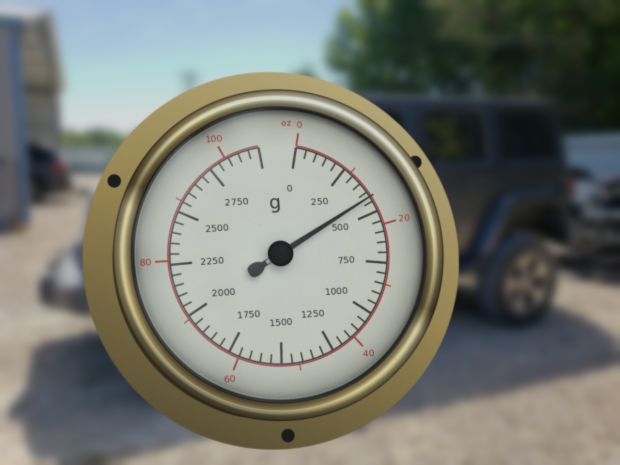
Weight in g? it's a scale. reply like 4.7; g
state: 425; g
